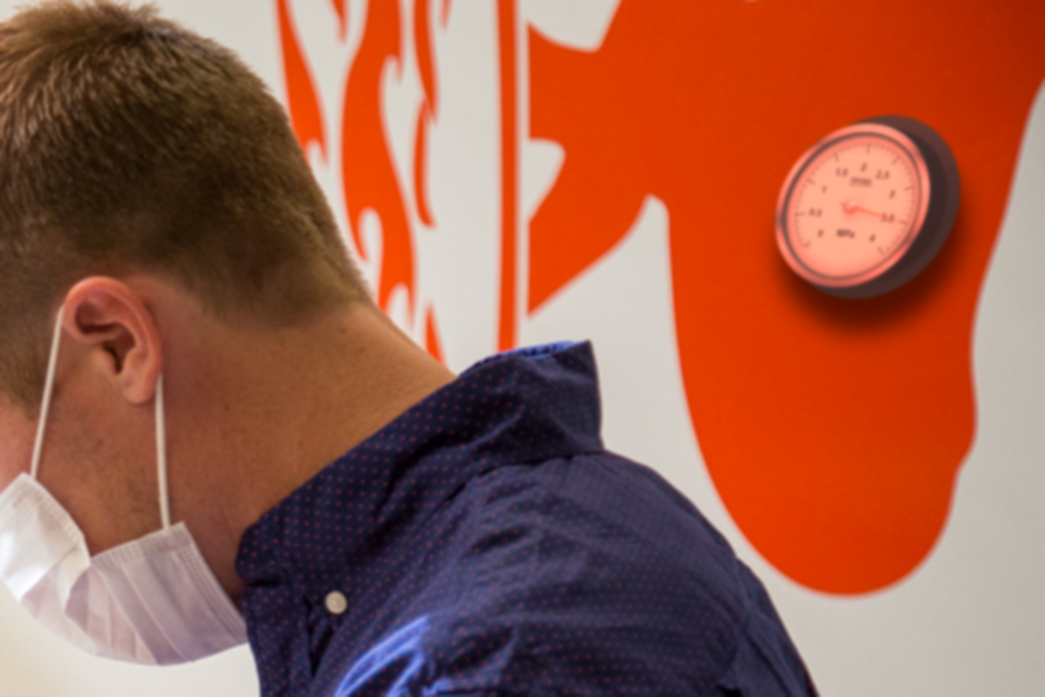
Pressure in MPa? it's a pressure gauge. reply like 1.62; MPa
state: 3.5; MPa
